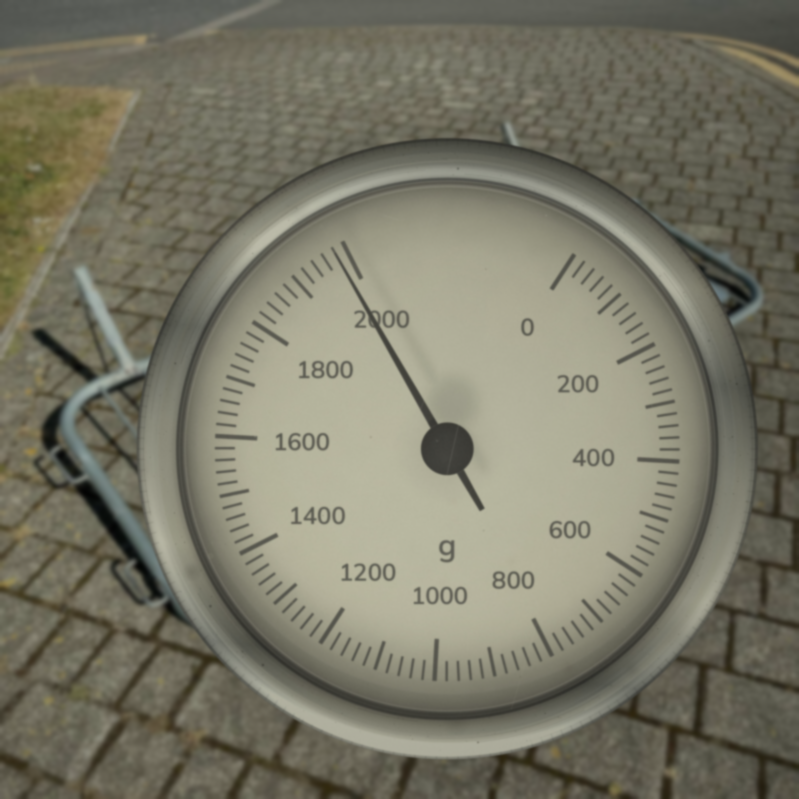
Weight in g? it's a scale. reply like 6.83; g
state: 1980; g
